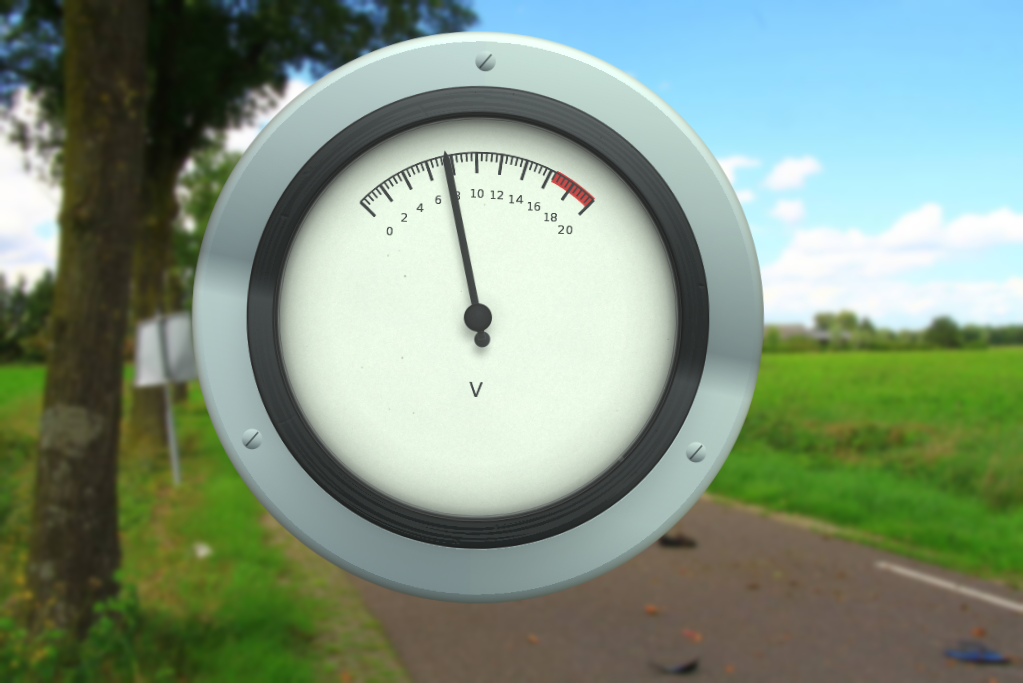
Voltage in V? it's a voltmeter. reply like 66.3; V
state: 7.6; V
